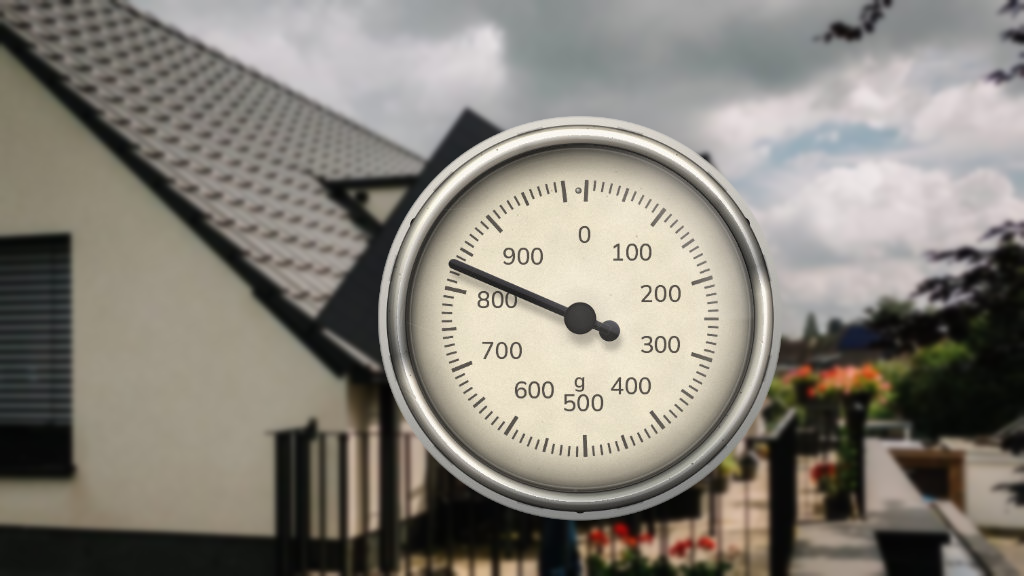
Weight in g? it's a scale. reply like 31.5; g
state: 830; g
